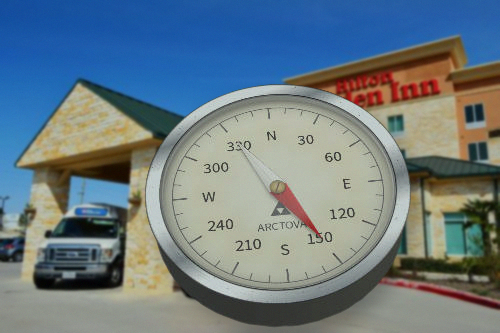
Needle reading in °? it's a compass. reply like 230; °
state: 150; °
